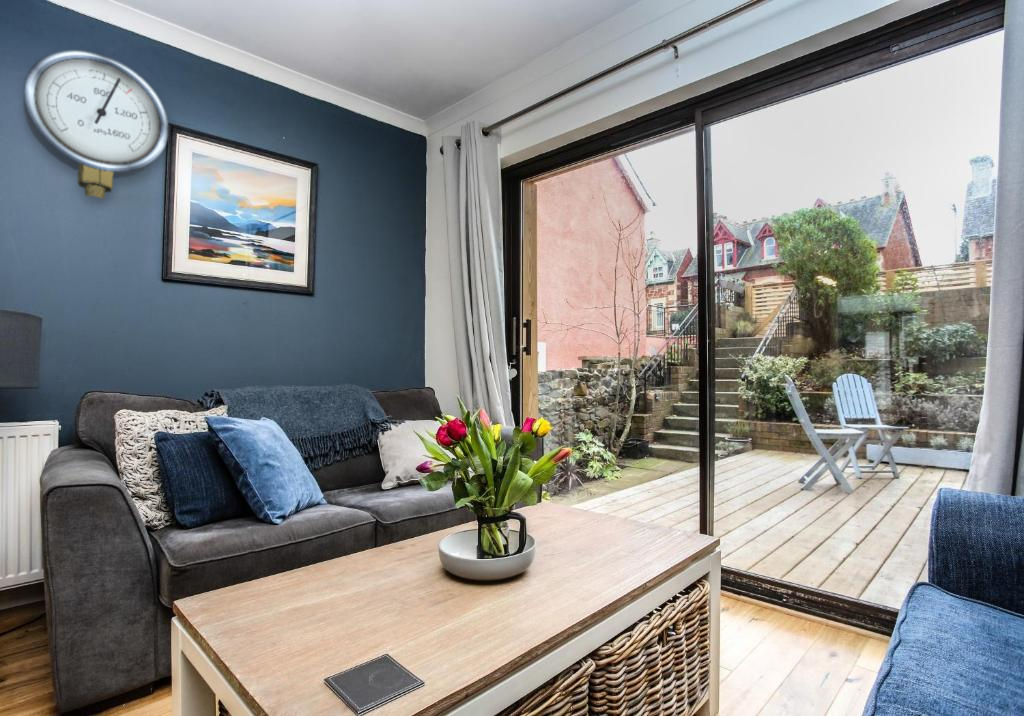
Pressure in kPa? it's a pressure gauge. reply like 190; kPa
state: 900; kPa
